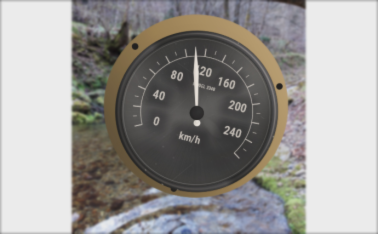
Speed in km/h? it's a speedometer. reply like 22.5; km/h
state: 110; km/h
